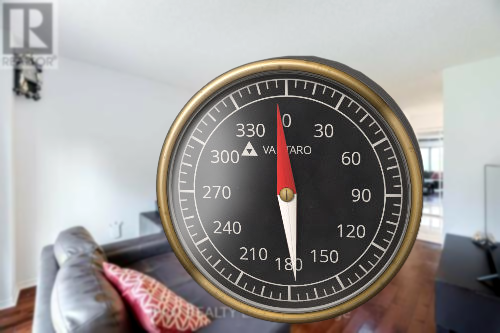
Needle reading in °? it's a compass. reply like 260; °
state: 355; °
